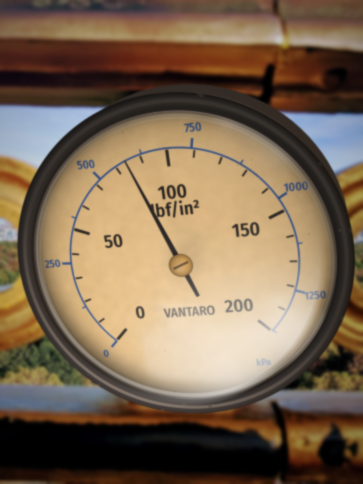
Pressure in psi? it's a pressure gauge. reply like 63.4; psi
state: 85; psi
